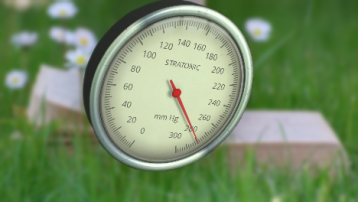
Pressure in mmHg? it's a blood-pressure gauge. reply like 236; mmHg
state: 280; mmHg
